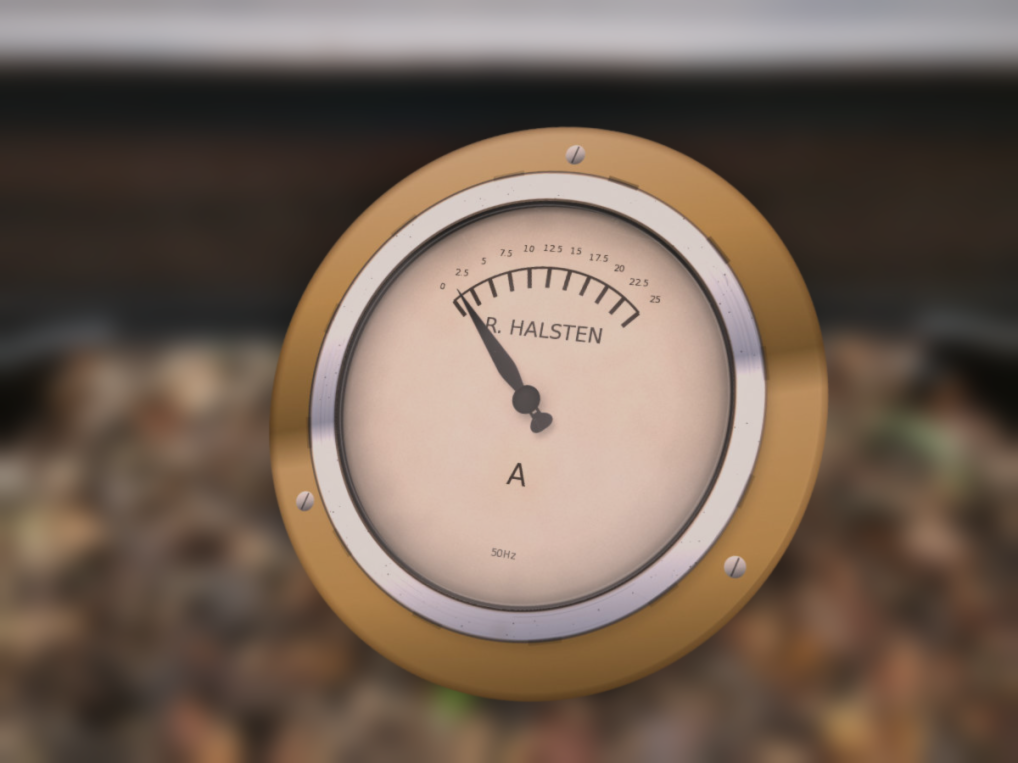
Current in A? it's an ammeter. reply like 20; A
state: 1.25; A
